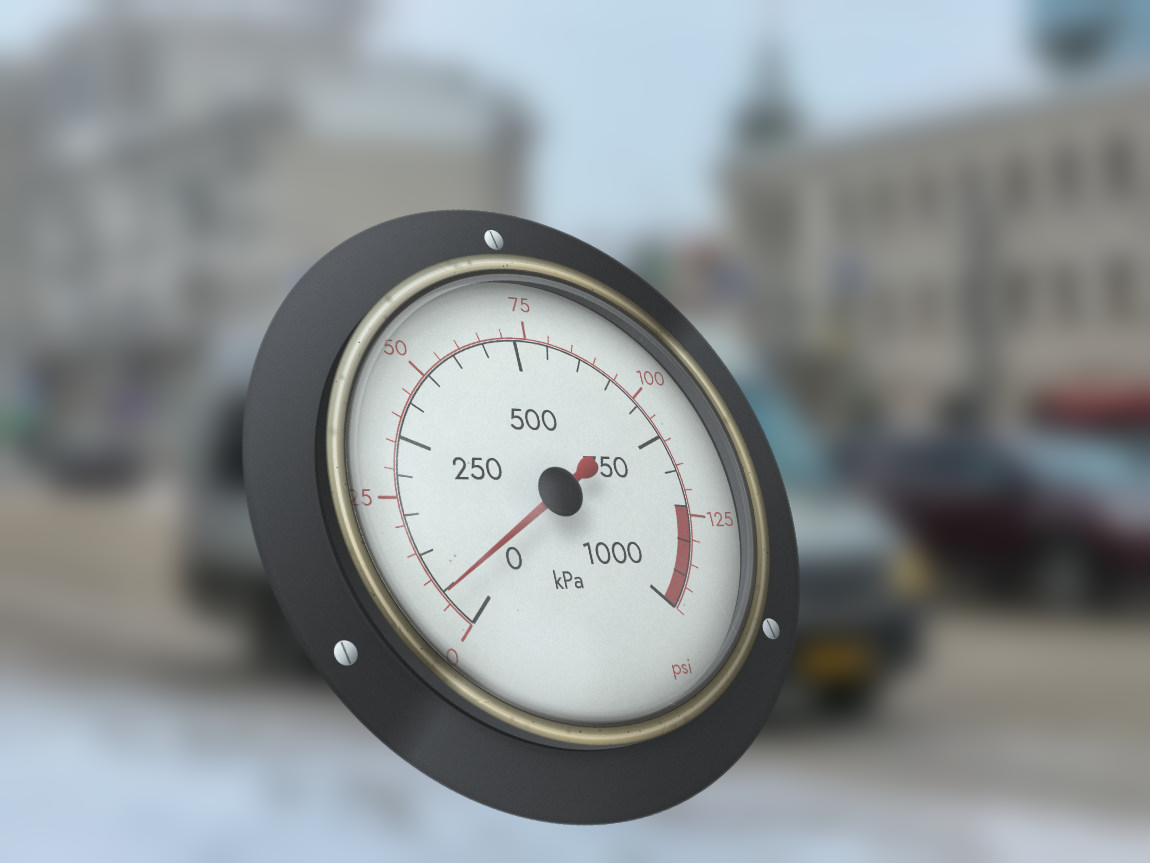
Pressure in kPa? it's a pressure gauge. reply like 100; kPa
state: 50; kPa
